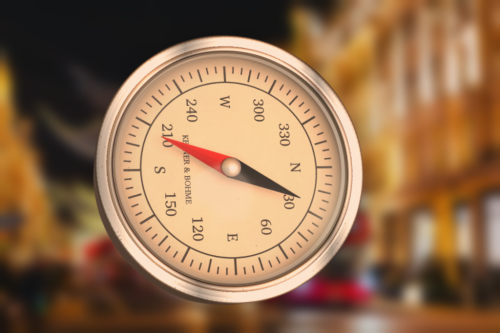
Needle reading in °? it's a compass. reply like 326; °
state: 205; °
